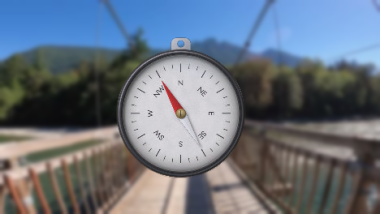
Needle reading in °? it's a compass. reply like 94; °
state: 330; °
